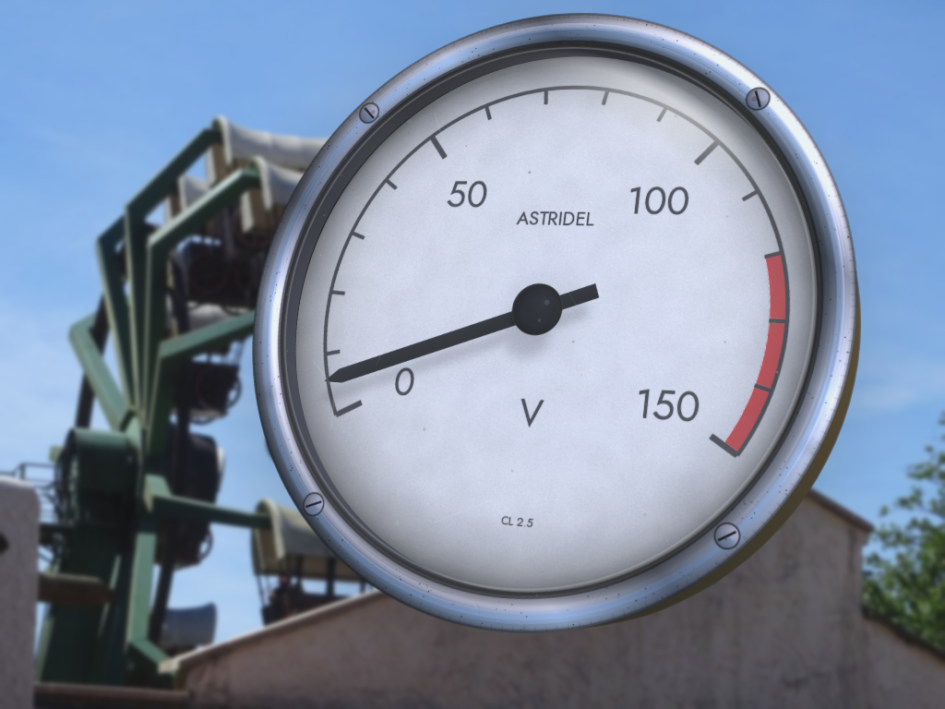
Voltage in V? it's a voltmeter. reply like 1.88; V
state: 5; V
